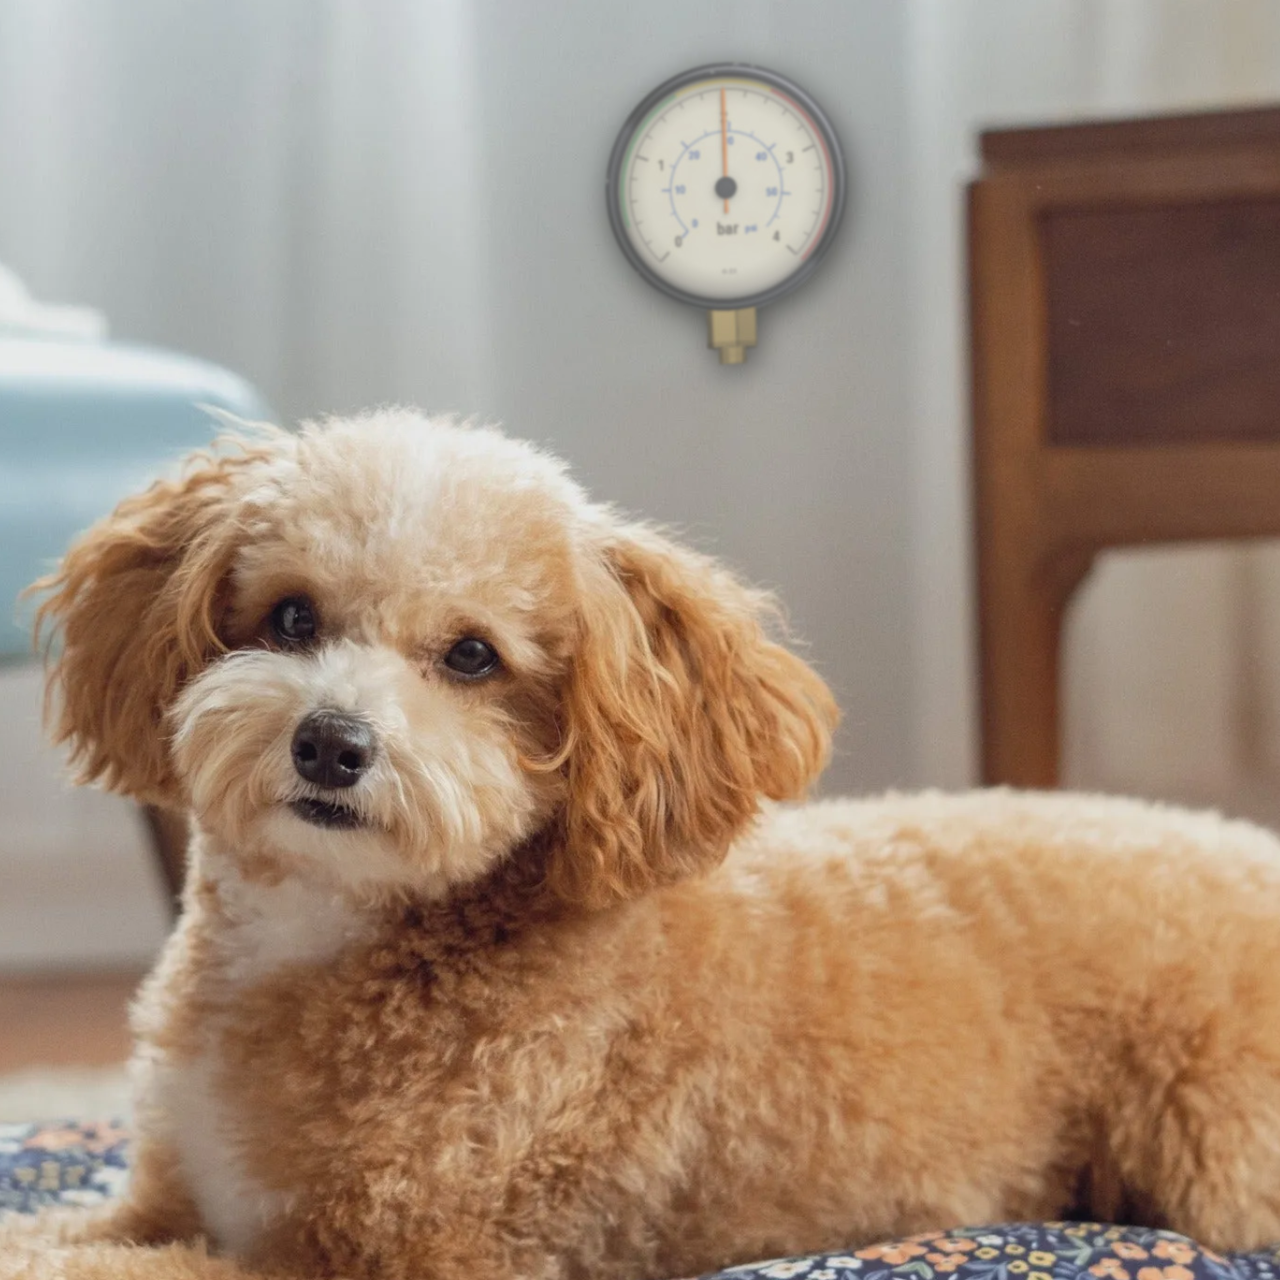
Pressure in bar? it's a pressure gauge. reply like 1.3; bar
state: 2; bar
